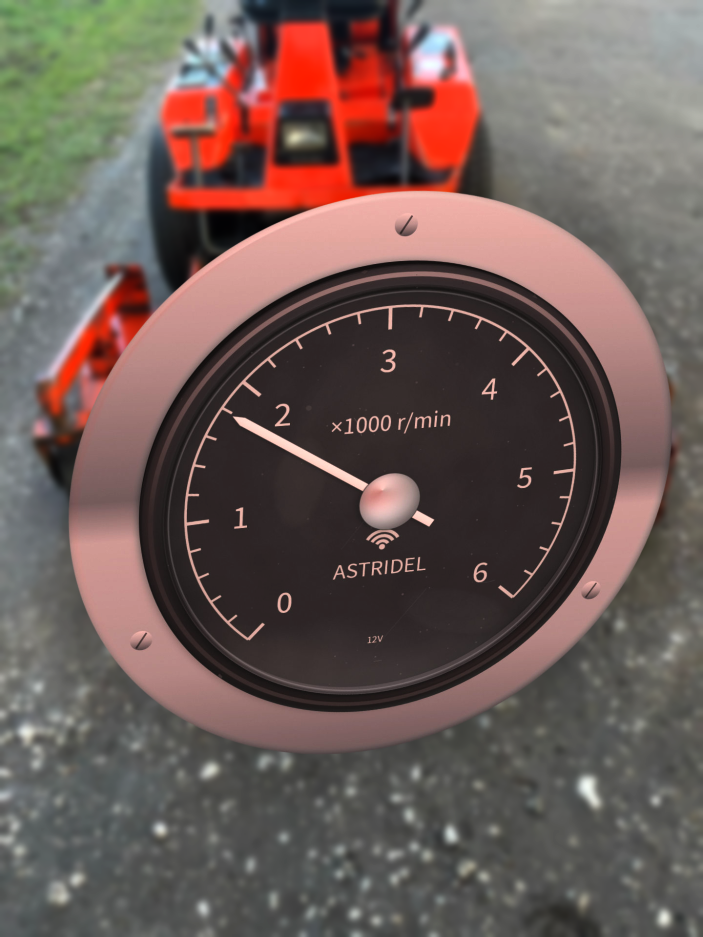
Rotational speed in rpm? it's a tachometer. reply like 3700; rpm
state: 1800; rpm
